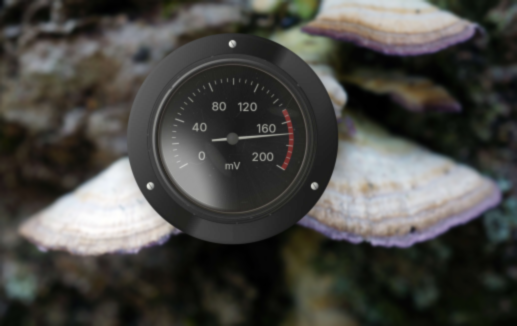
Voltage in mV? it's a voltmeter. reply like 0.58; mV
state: 170; mV
